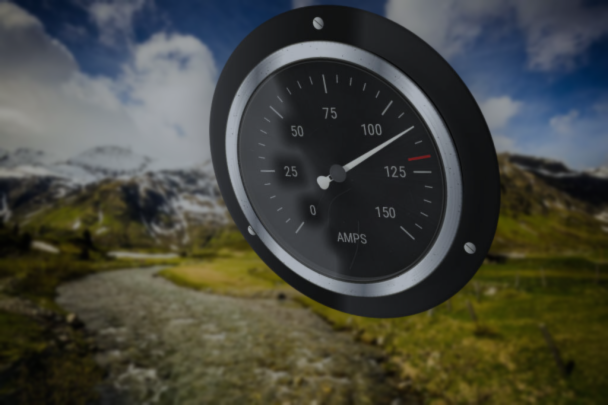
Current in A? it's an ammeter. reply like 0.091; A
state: 110; A
